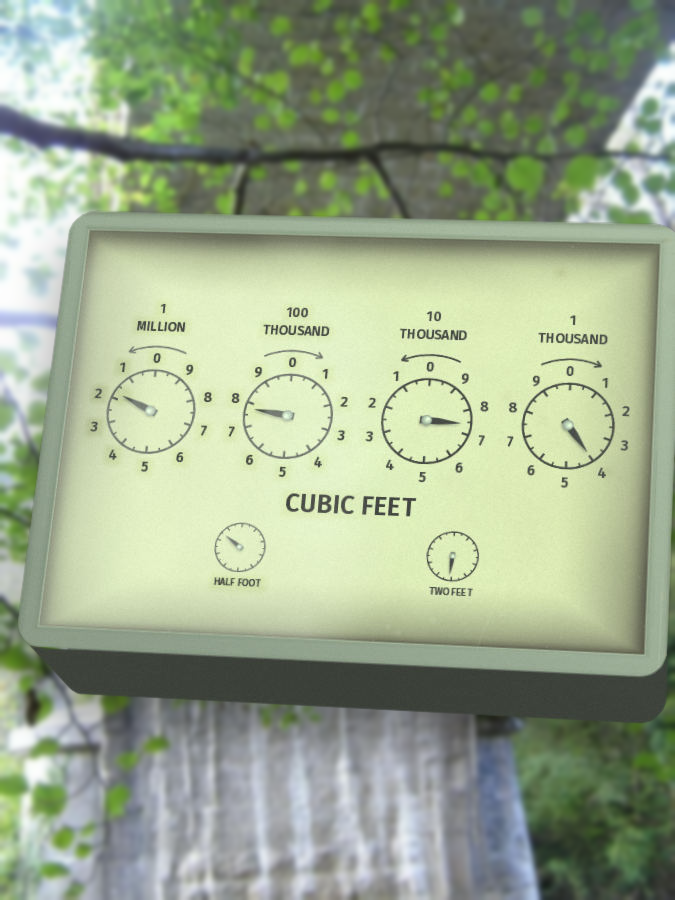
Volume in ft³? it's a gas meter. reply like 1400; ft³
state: 177400; ft³
